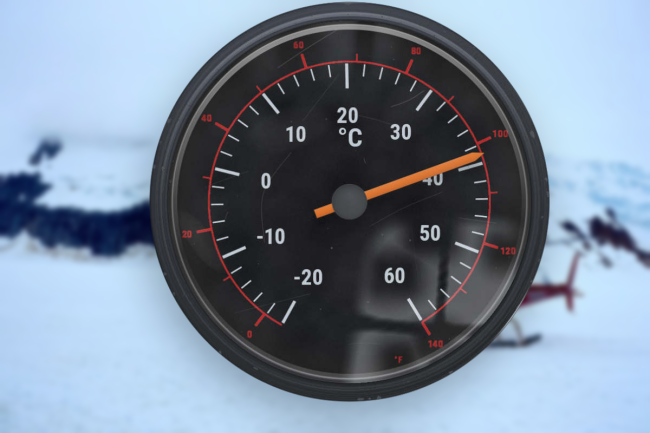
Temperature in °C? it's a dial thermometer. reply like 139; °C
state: 39; °C
